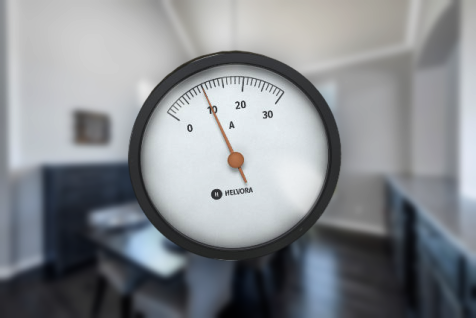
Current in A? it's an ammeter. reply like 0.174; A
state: 10; A
